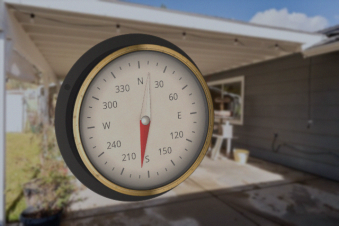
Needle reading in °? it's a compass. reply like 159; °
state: 190; °
